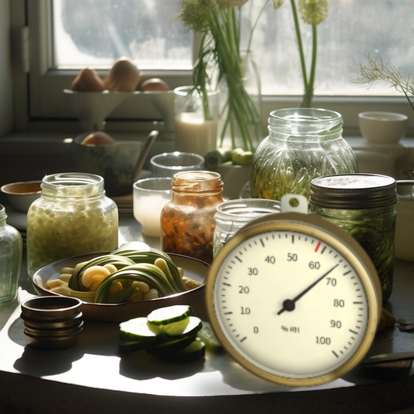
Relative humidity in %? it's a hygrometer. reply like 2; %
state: 66; %
